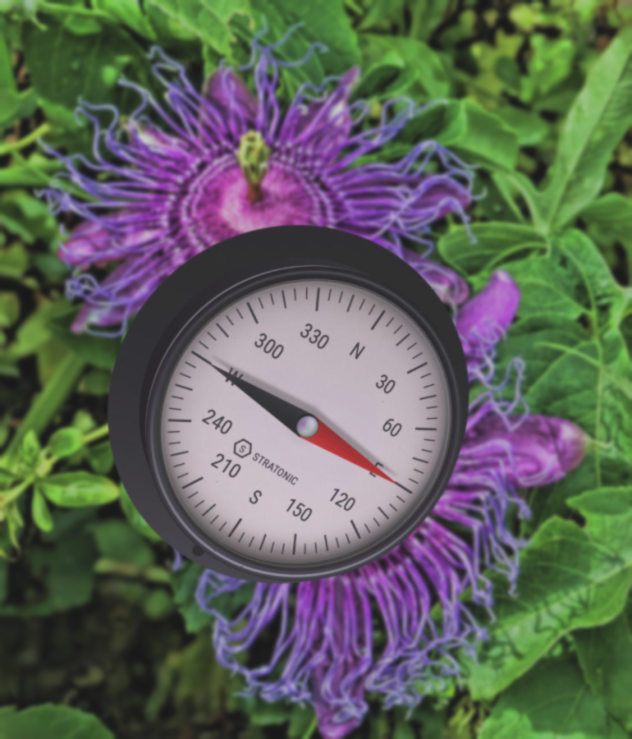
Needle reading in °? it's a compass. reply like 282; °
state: 90; °
